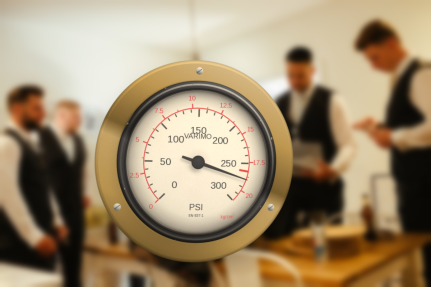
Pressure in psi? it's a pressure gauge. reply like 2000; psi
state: 270; psi
